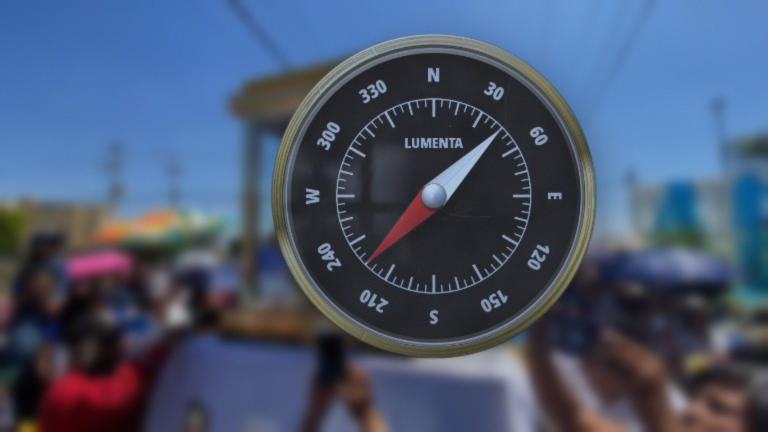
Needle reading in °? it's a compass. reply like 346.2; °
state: 225; °
